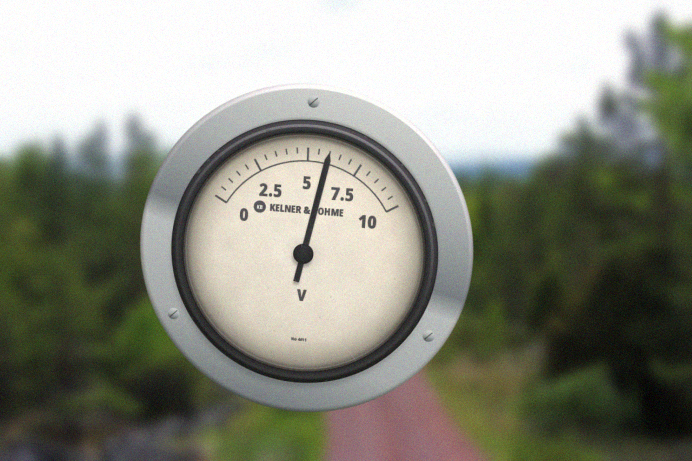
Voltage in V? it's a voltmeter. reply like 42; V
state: 6; V
